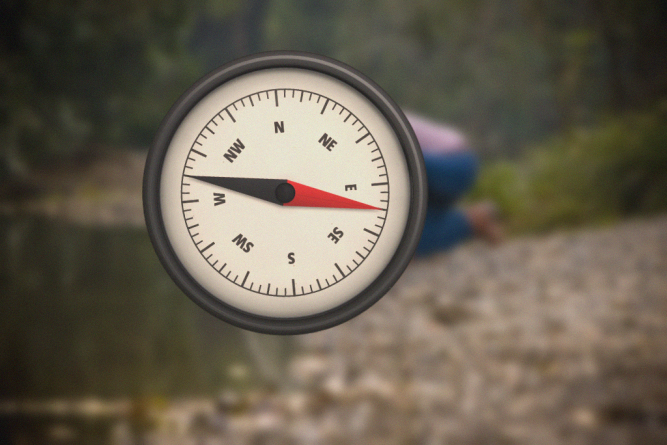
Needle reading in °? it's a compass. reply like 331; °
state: 105; °
